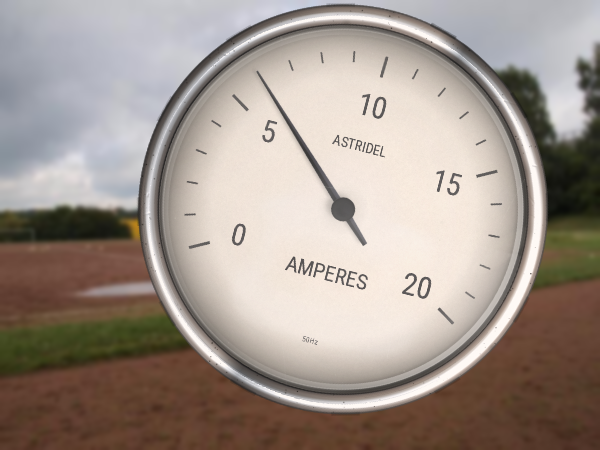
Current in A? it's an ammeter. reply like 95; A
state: 6; A
